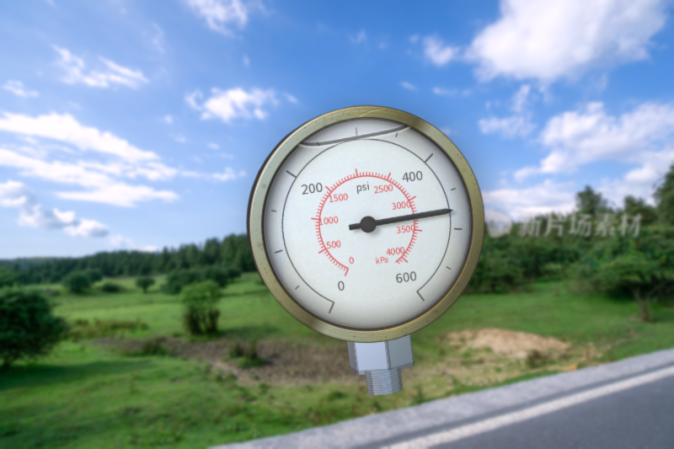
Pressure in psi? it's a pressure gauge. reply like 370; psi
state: 475; psi
